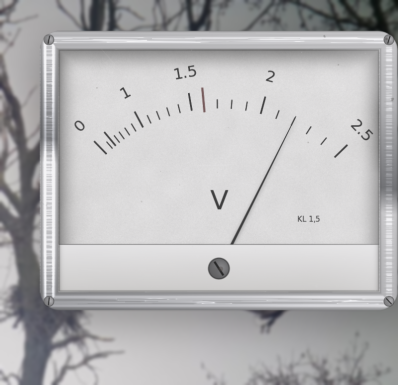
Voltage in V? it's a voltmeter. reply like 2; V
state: 2.2; V
